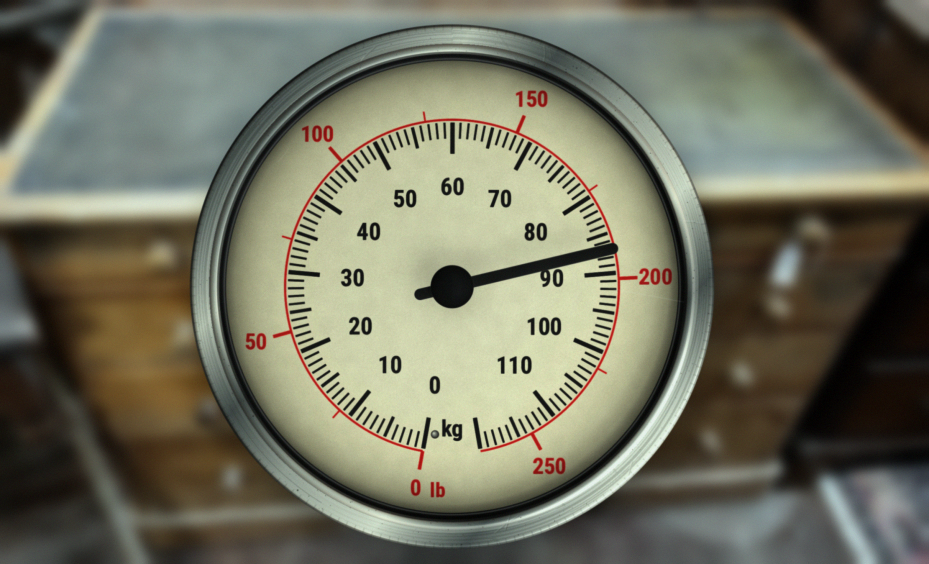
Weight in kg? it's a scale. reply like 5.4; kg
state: 87; kg
